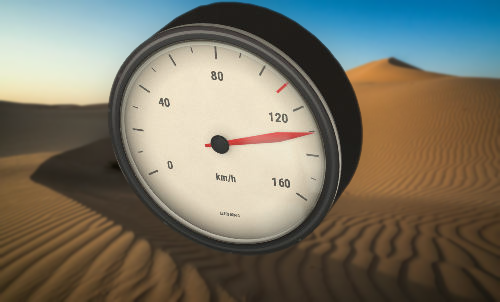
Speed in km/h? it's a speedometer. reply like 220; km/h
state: 130; km/h
